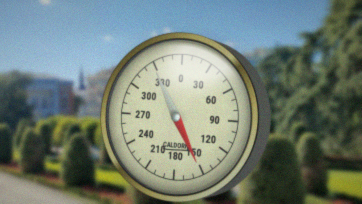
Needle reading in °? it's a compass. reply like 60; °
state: 150; °
